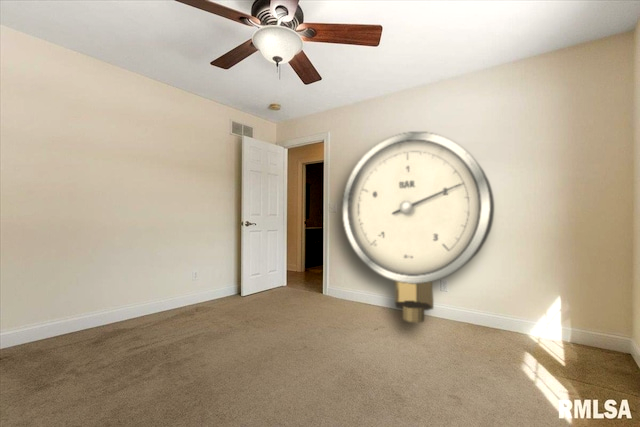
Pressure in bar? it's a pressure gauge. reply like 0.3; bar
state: 2; bar
